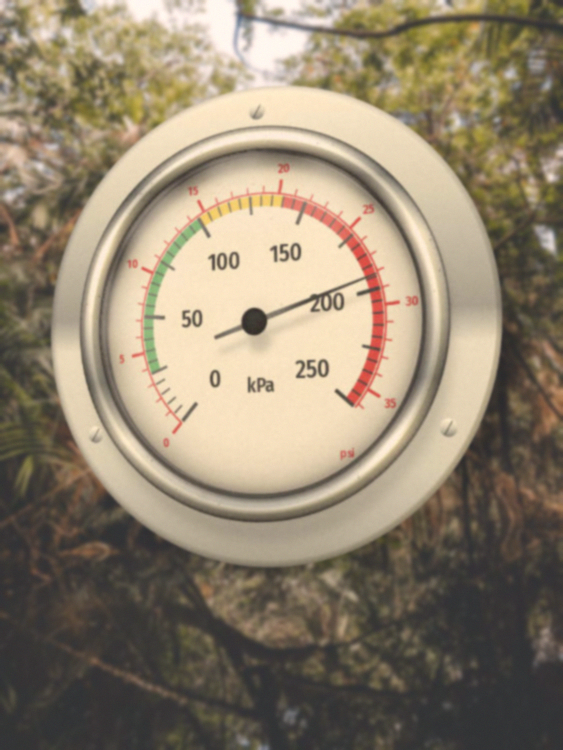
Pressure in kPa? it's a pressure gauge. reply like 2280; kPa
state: 195; kPa
